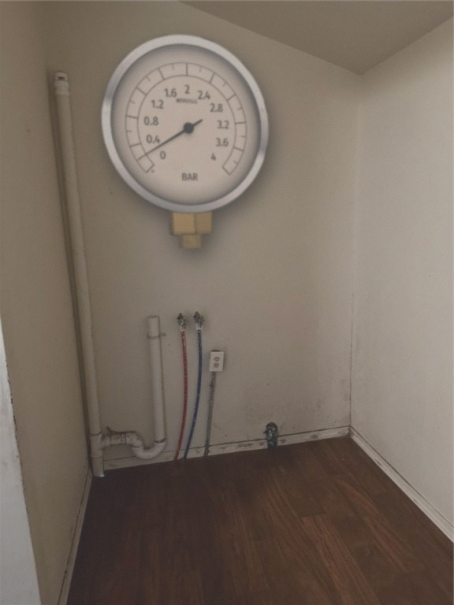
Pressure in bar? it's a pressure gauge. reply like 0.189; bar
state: 0.2; bar
